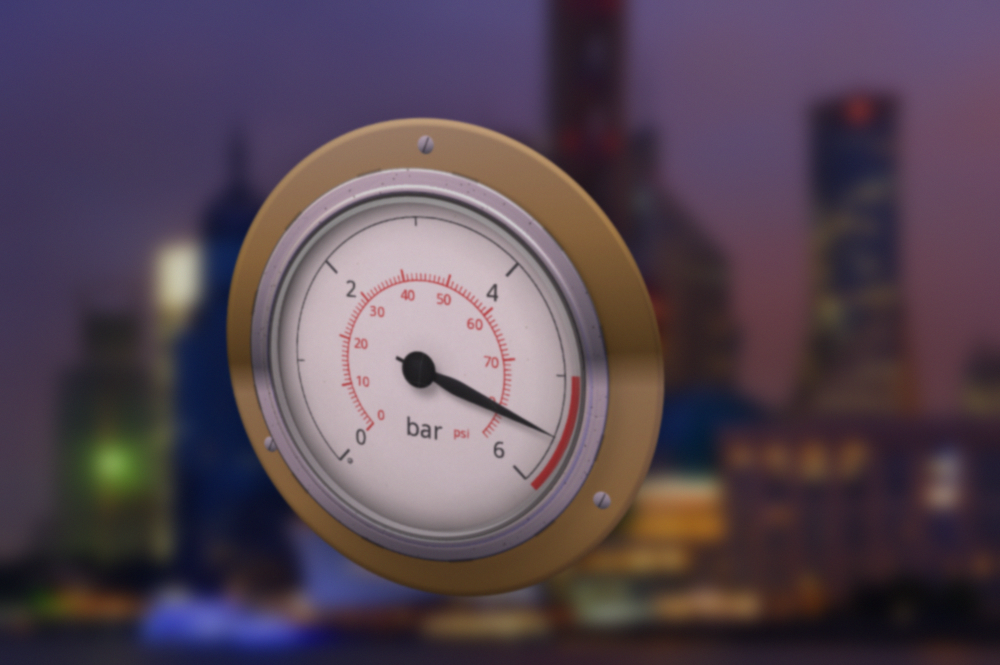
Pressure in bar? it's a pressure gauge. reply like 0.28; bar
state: 5.5; bar
